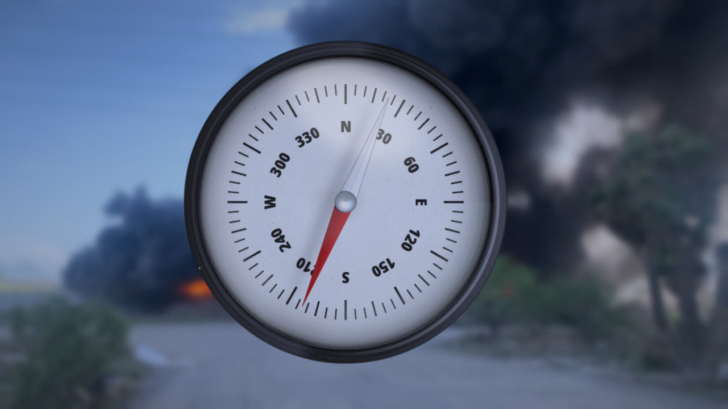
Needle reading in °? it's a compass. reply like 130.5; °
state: 202.5; °
